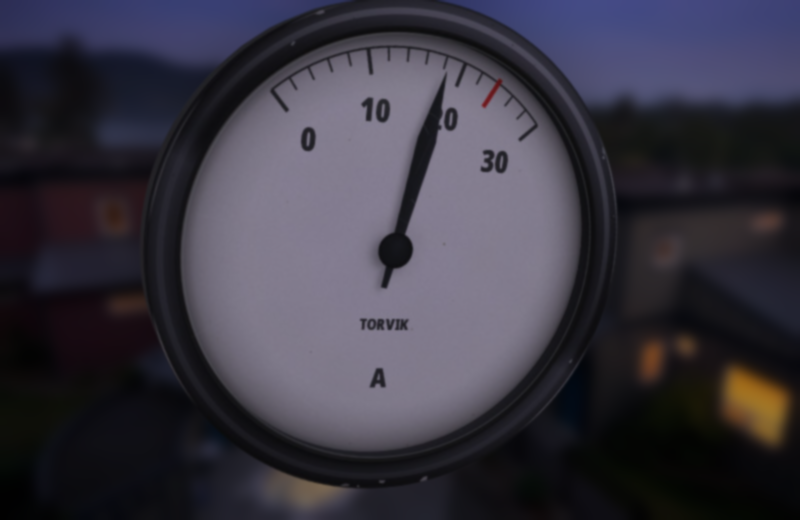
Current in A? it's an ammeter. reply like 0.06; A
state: 18; A
